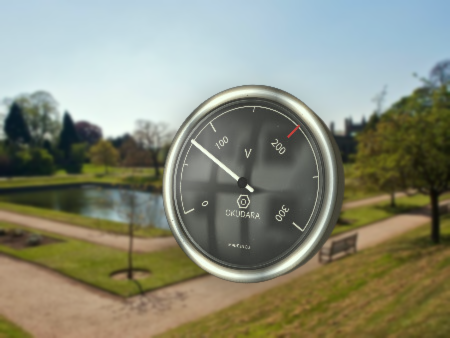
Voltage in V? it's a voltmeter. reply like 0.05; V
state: 75; V
